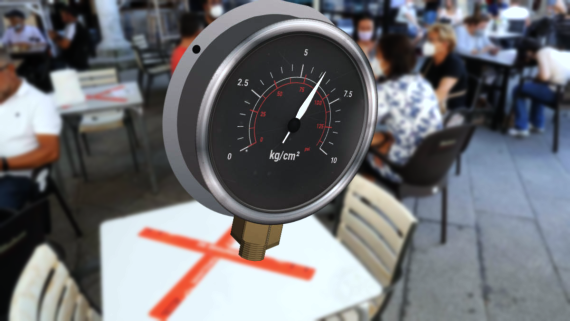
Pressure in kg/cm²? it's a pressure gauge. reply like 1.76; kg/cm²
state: 6; kg/cm²
